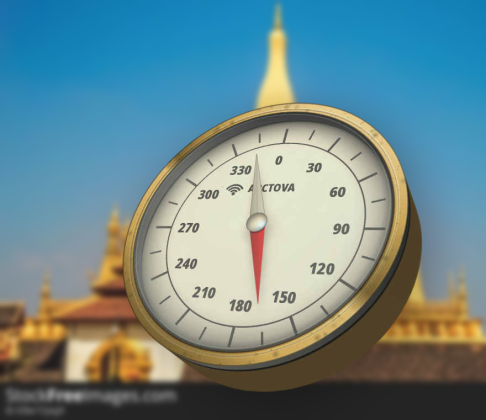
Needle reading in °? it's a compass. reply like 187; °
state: 165; °
